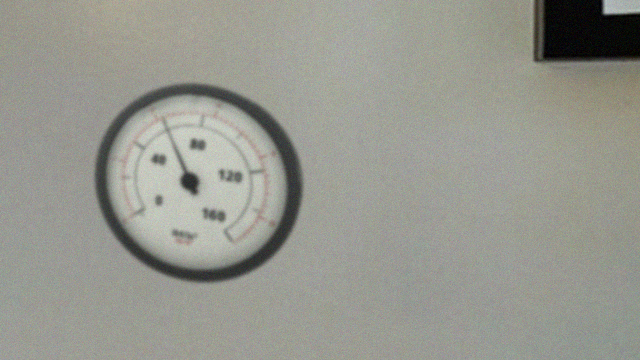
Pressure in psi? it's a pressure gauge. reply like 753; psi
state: 60; psi
